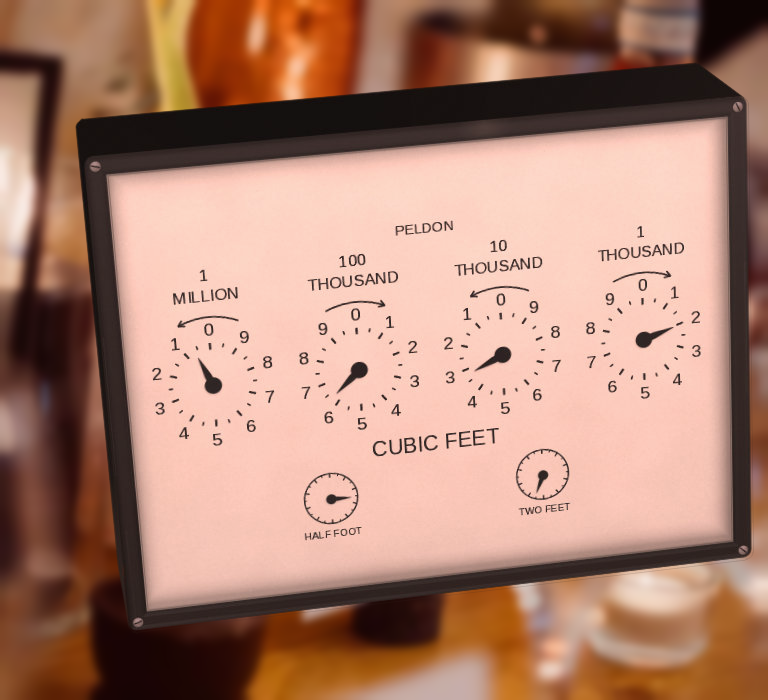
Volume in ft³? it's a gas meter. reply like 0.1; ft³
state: 63200; ft³
